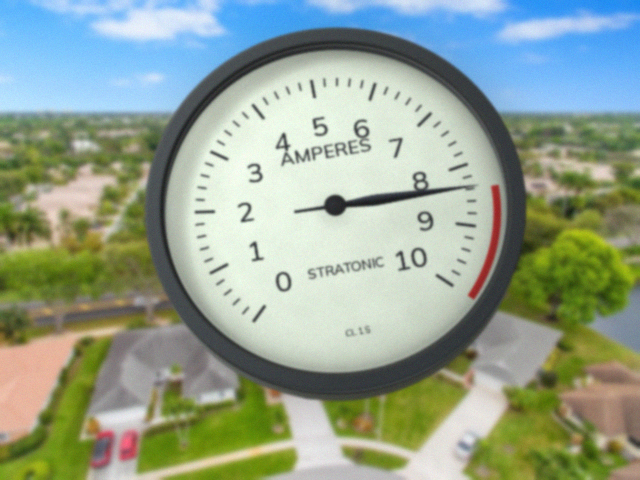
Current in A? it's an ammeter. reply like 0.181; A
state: 8.4; A
